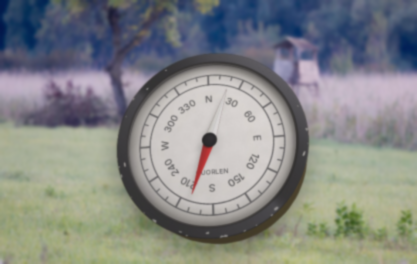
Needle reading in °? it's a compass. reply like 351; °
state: 200; °
